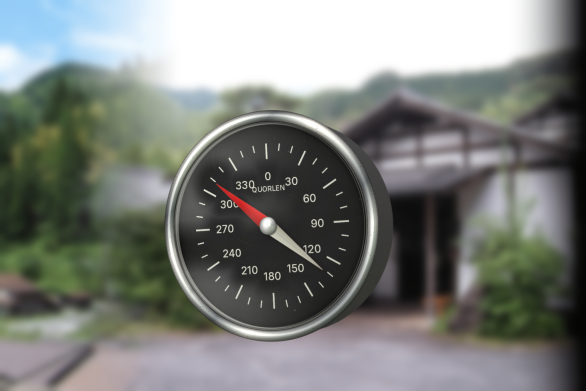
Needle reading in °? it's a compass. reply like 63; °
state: 310; °
